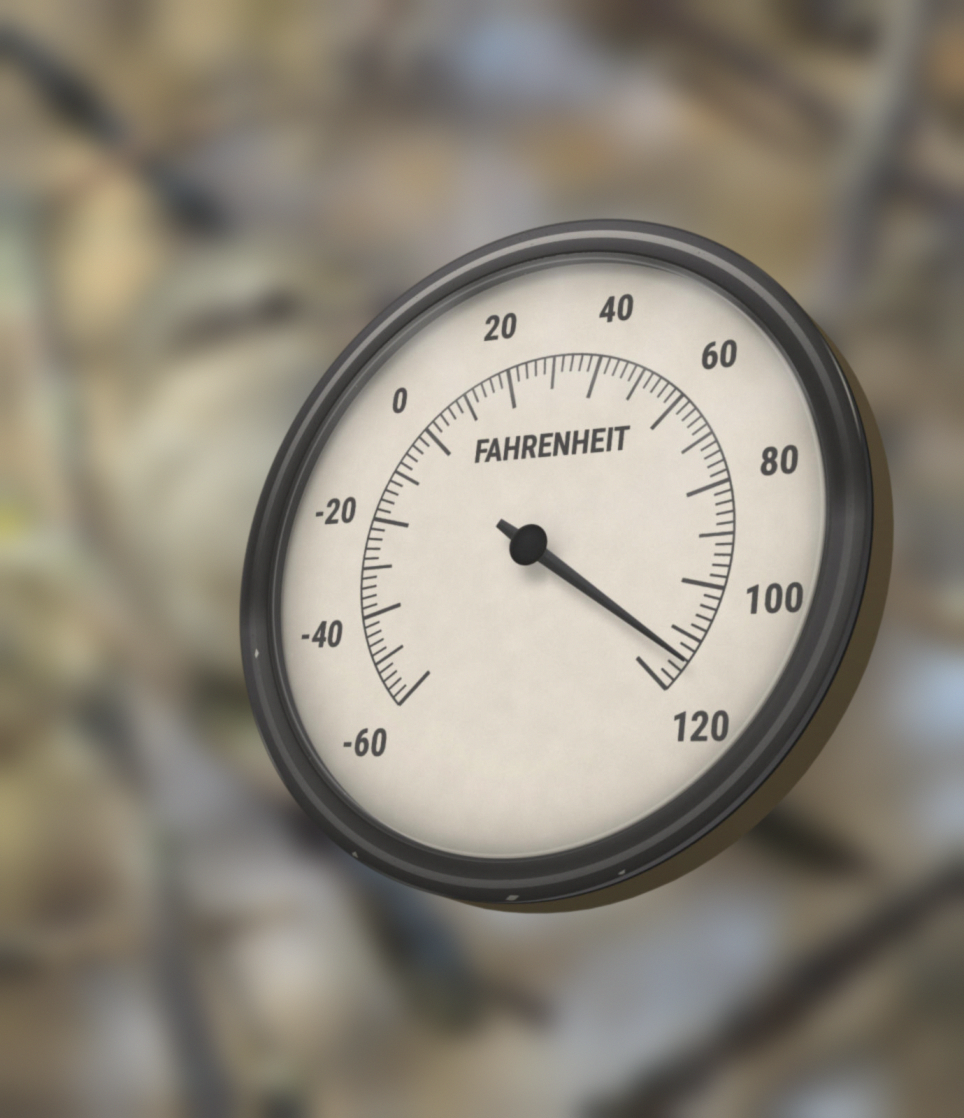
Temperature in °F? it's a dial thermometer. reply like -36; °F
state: 114; °F
